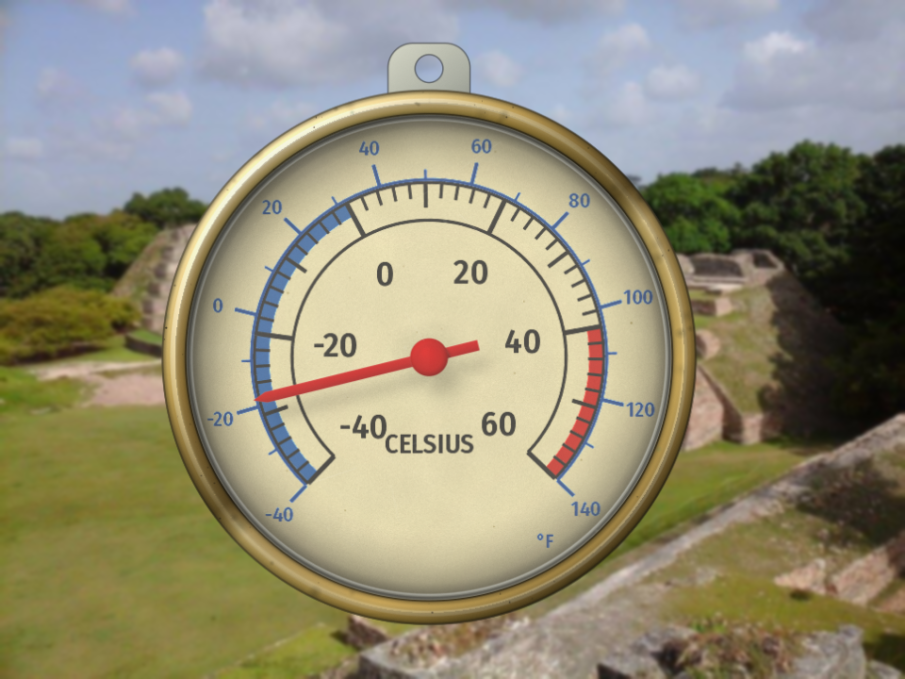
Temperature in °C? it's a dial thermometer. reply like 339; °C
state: -28; °C
